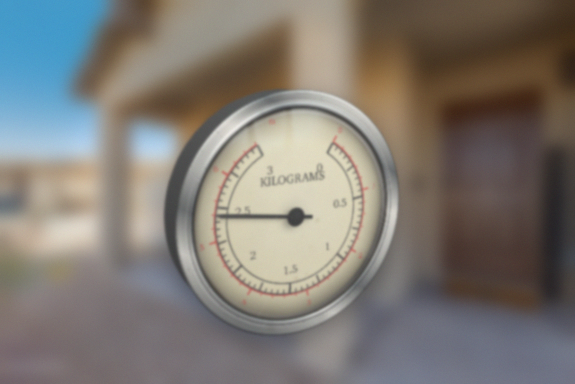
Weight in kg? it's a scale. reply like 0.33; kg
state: 2.45; kg
